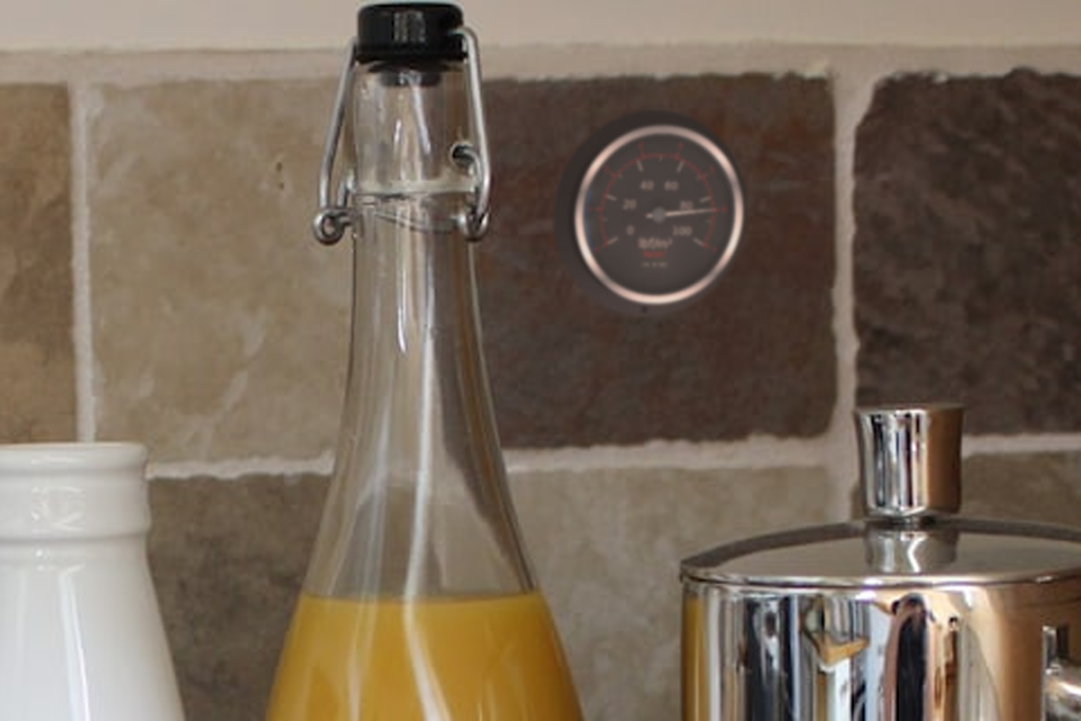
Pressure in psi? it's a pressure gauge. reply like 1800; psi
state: 85; psi
